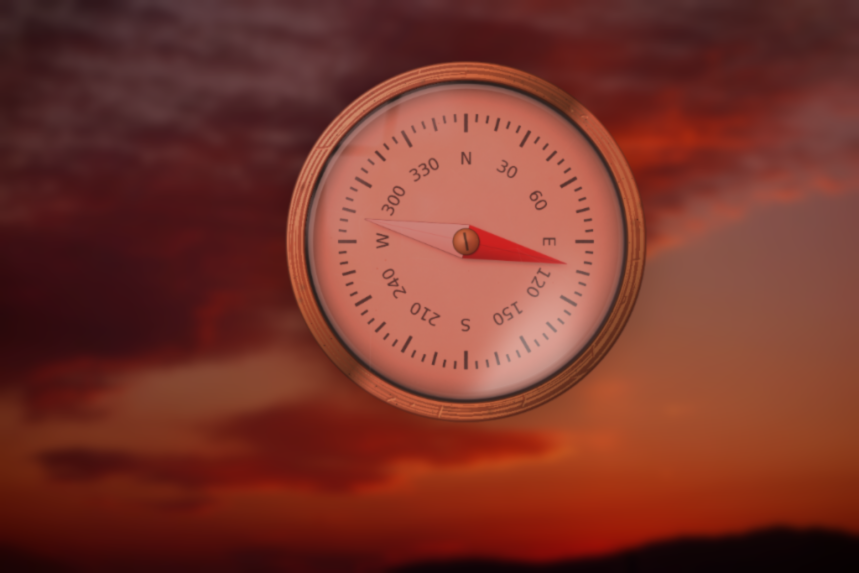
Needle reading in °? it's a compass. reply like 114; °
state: 102.5; °
